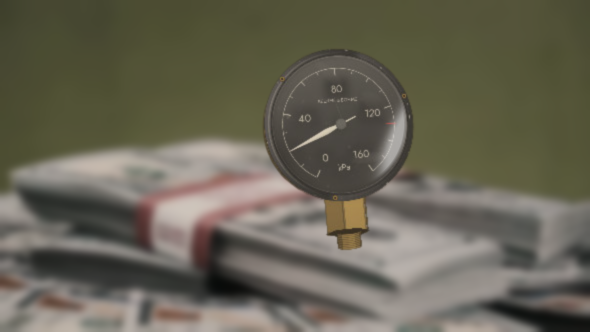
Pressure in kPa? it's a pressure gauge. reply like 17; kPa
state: 20; kPa
